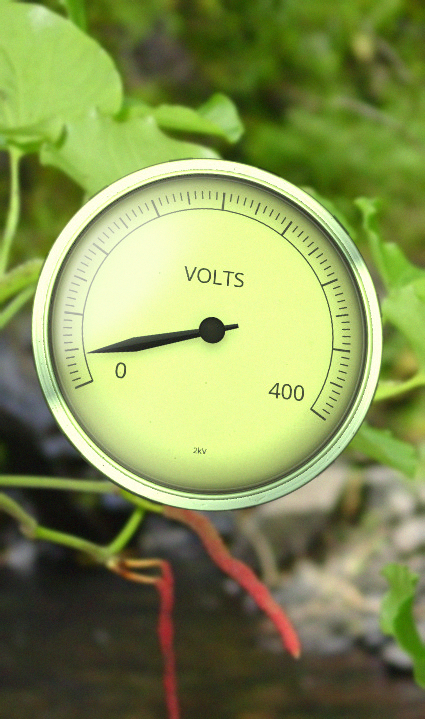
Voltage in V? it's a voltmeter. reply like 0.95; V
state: 20; V
